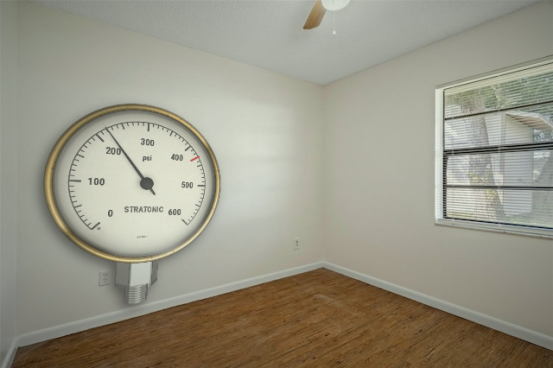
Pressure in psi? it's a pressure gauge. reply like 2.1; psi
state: 220; psi
